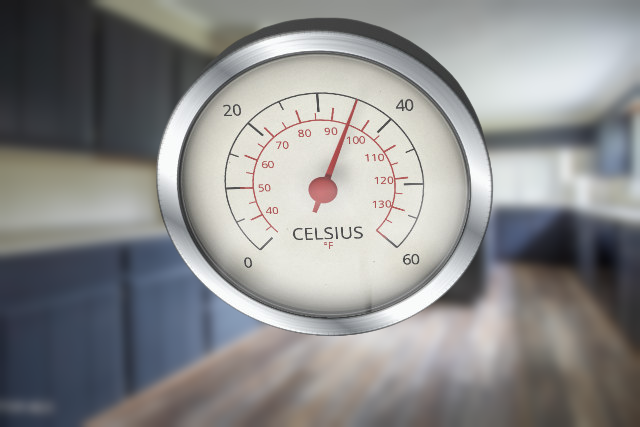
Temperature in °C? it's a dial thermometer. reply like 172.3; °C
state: 35; °C
